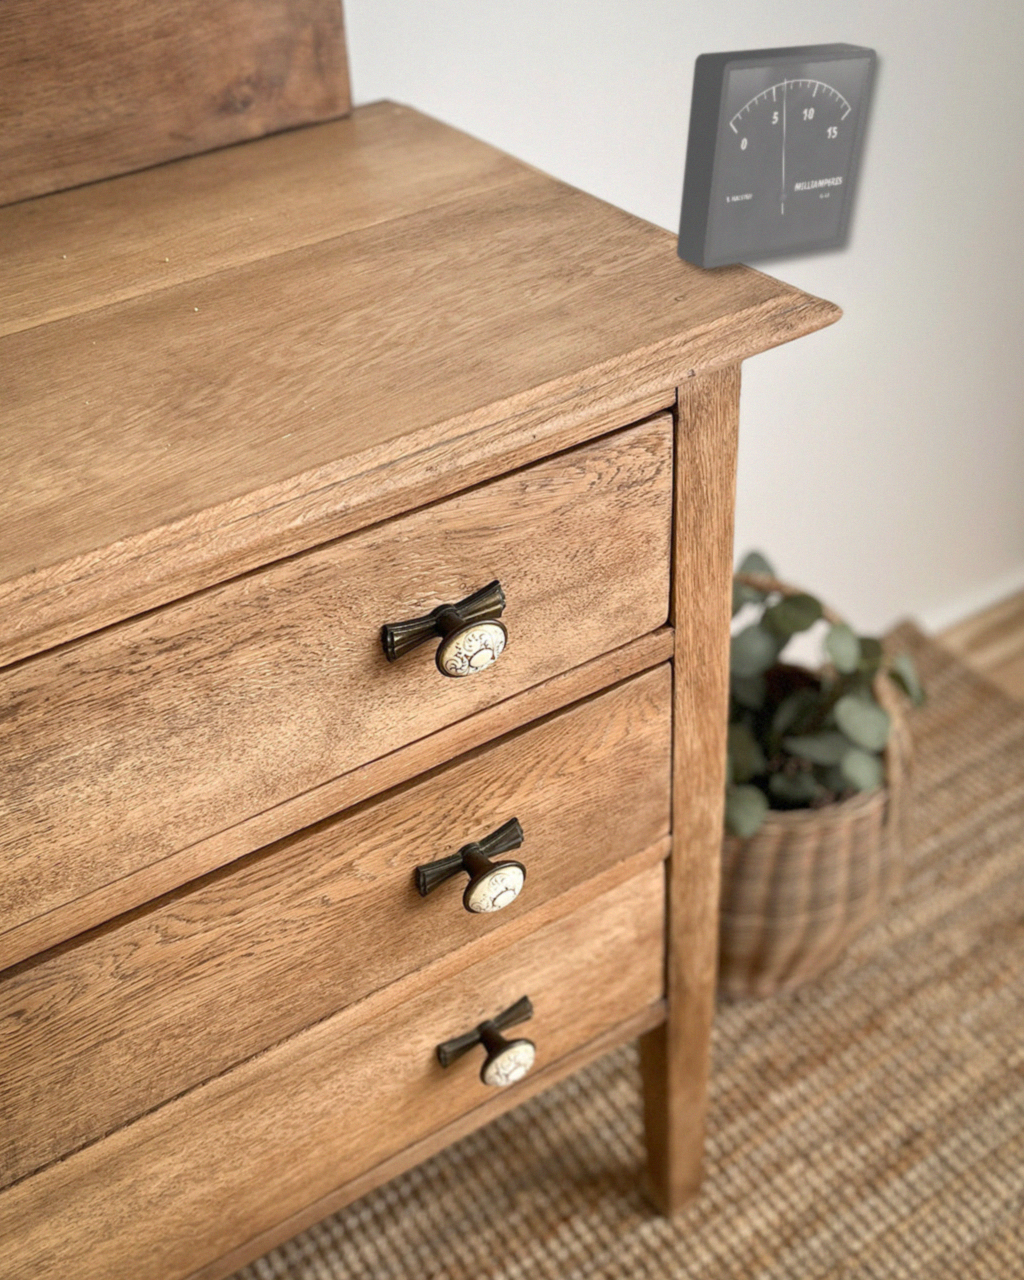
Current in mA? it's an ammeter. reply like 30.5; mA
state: 6; mA
